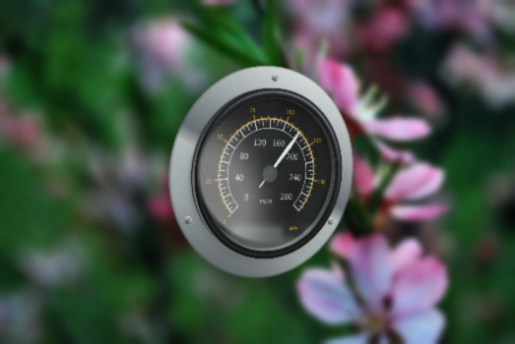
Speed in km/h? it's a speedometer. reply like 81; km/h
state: 180; km/h
